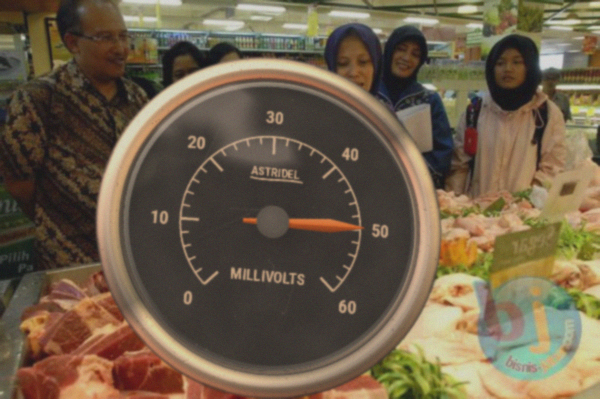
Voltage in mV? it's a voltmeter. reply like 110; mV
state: 50; mV
